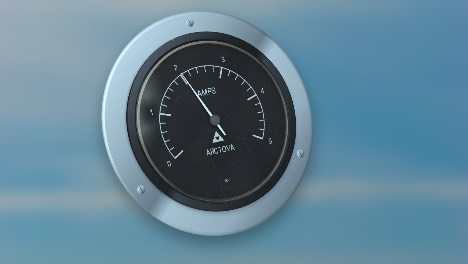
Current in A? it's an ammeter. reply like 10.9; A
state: 2; A
